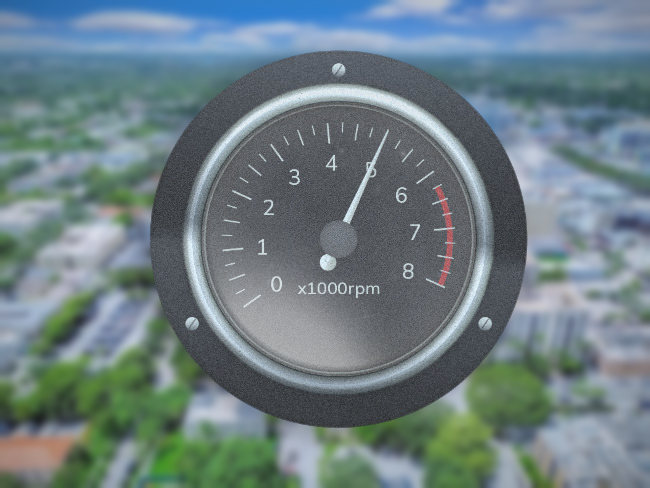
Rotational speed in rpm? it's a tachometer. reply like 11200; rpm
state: 5000; rpm
